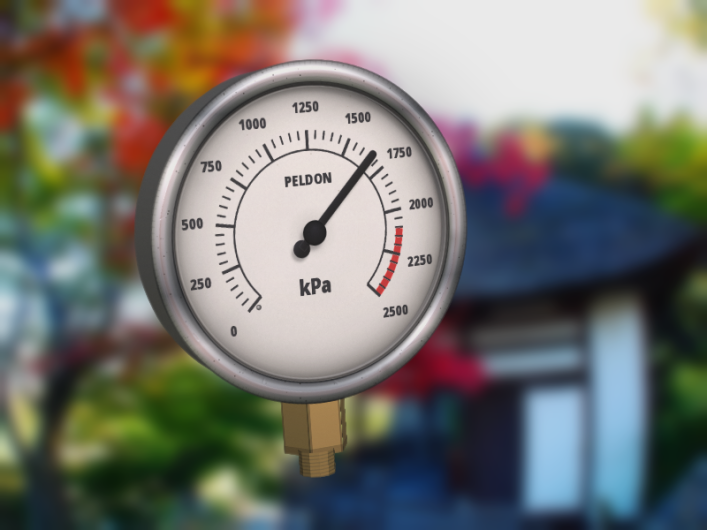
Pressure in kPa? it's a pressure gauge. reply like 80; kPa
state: 1650; kPa
